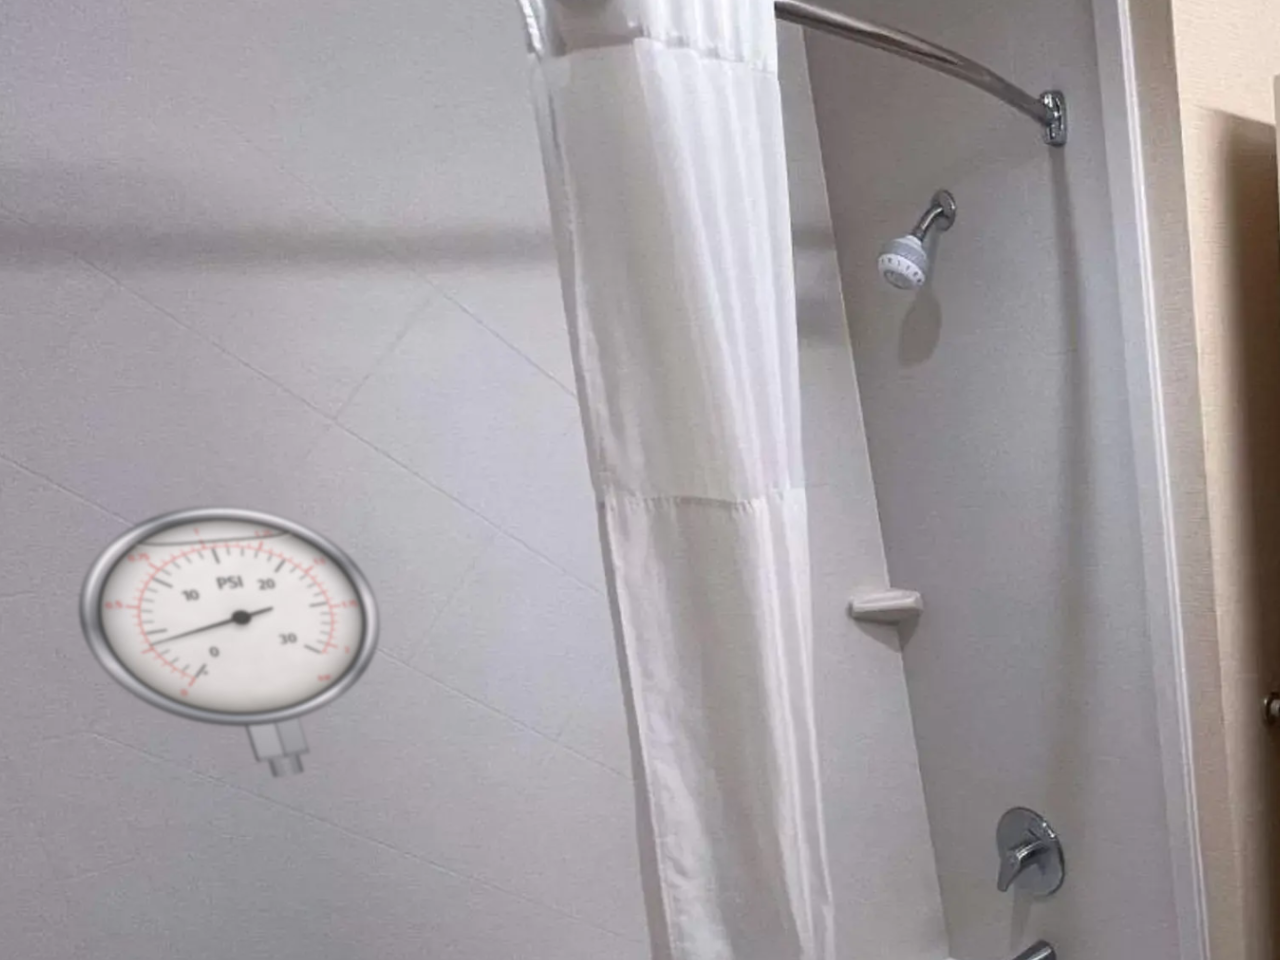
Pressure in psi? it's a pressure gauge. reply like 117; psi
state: 4; psi
